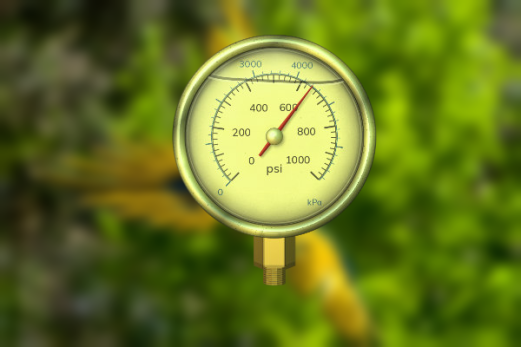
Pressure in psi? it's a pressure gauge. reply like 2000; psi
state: 640; psi
